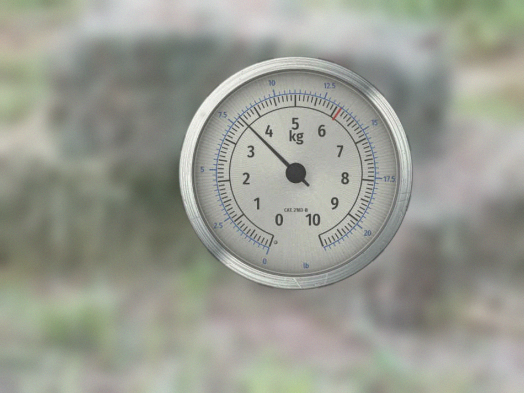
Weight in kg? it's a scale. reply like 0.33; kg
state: 3.6; kg
